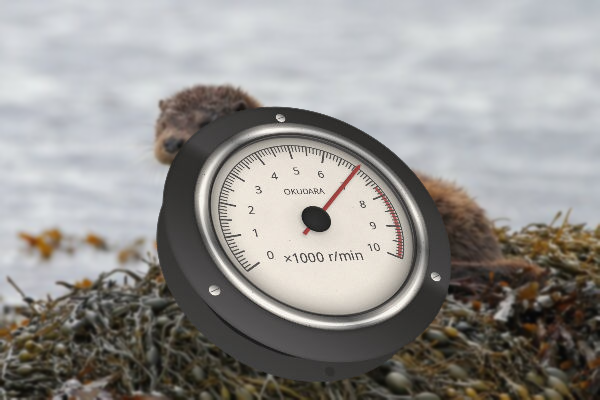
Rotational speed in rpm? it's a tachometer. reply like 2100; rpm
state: 7000; rpm
